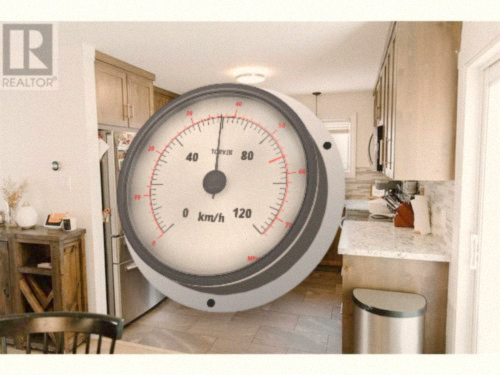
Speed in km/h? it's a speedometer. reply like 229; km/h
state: 60; km/h
